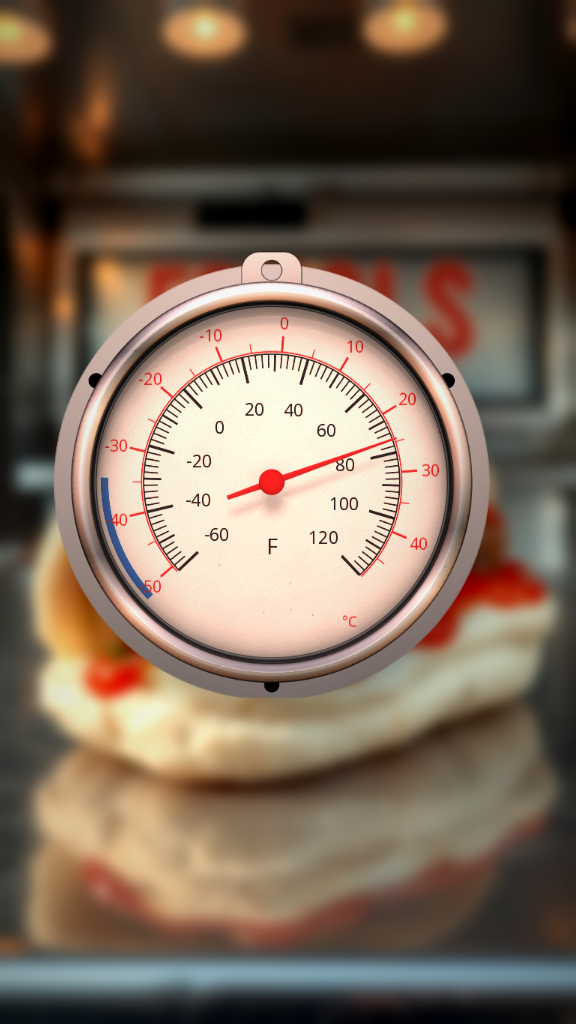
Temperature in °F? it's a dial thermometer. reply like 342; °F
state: 76; °F
